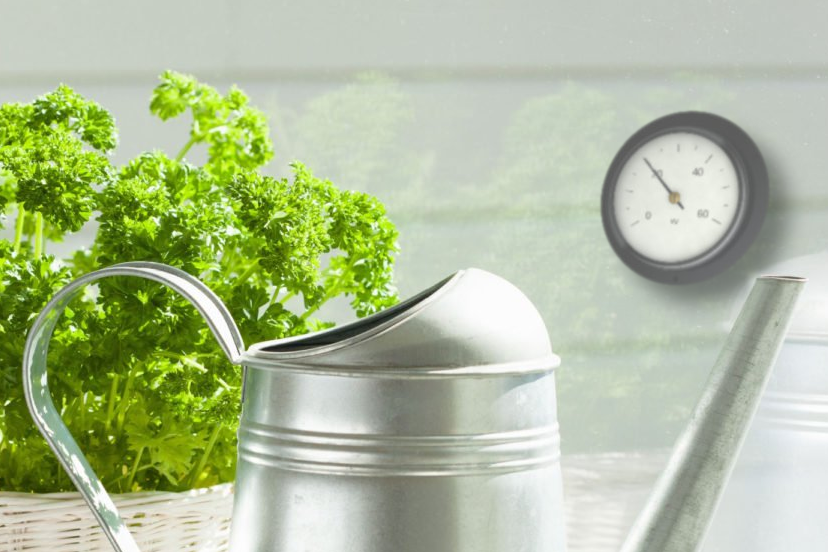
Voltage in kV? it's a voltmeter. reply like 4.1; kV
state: 20; kV
